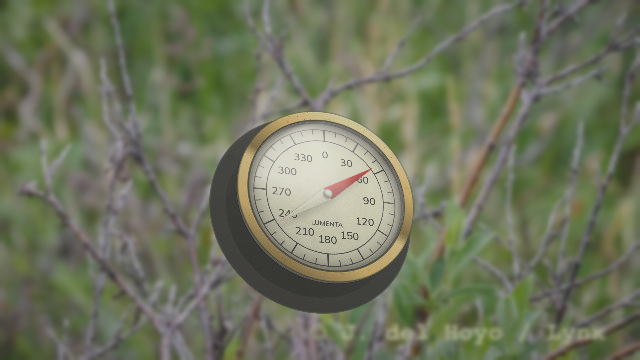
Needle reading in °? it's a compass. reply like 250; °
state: 55; °
